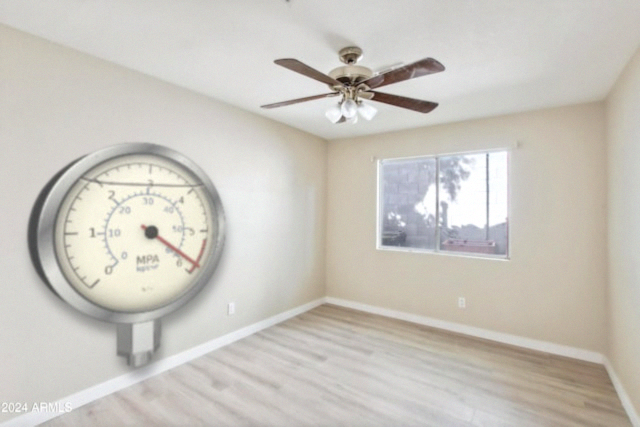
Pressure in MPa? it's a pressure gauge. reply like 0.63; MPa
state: 5.8; MPa
